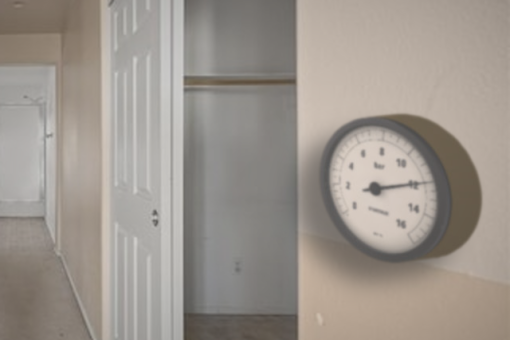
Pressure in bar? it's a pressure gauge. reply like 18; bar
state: 12; bar
